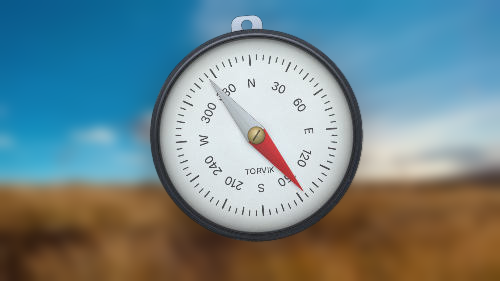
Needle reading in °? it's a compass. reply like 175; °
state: 145; °
